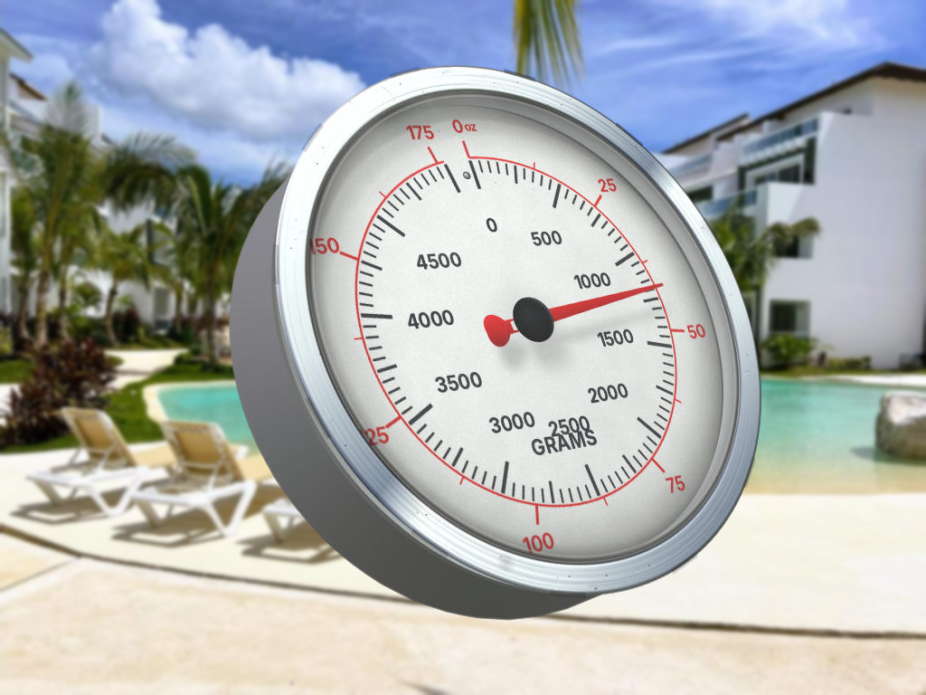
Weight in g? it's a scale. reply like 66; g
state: 1200; g
